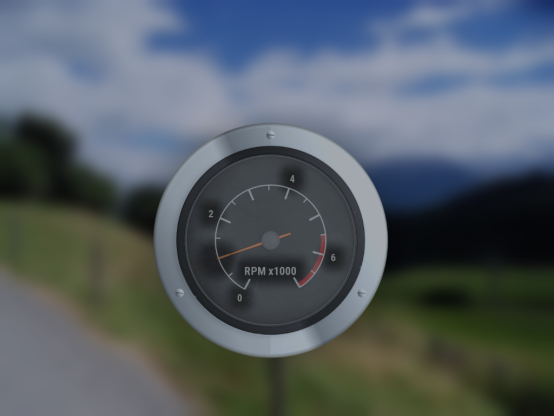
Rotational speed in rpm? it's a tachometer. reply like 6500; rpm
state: 1000; rpm
